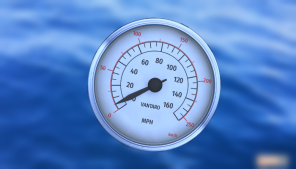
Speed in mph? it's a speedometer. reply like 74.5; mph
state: 5; mph
